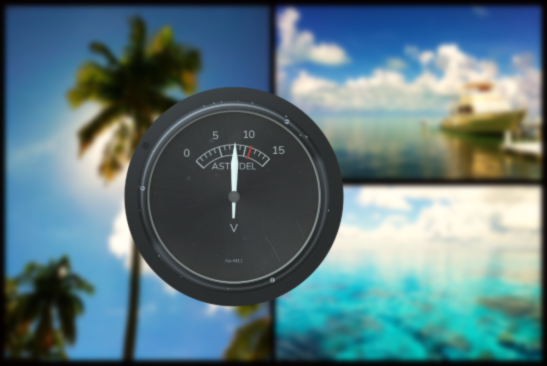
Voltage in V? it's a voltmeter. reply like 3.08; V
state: 8; V
